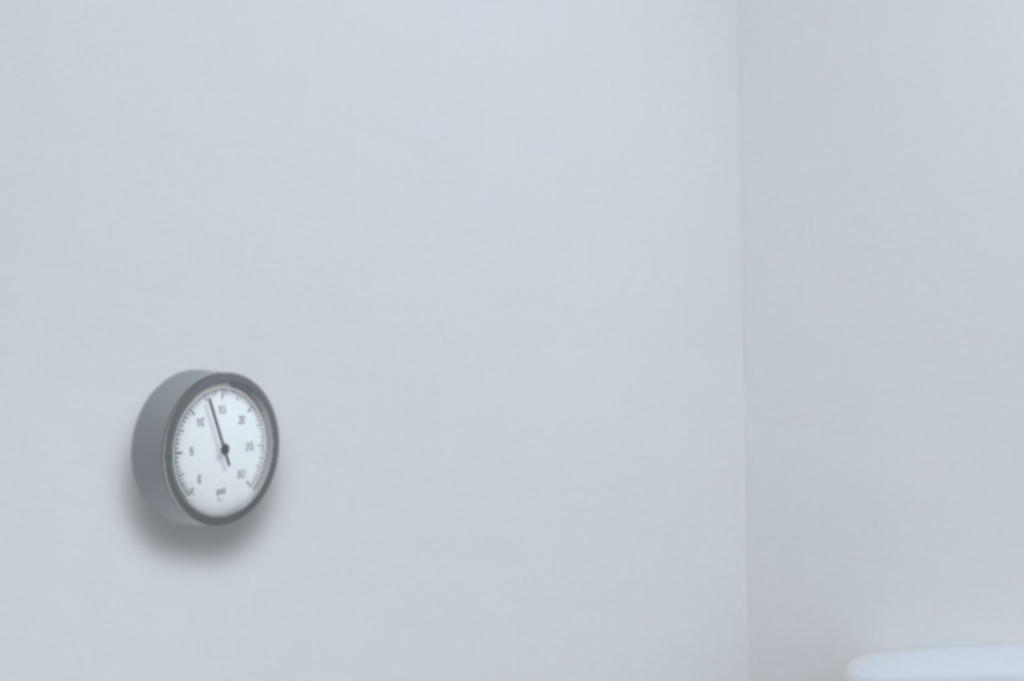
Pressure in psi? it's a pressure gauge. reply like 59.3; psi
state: 12.5; psi
